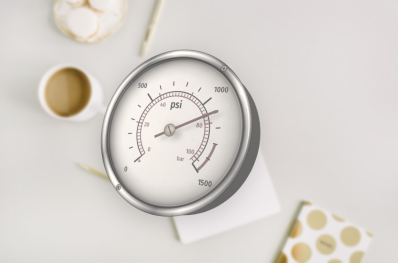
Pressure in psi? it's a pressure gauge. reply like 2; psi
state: 1100; psi
